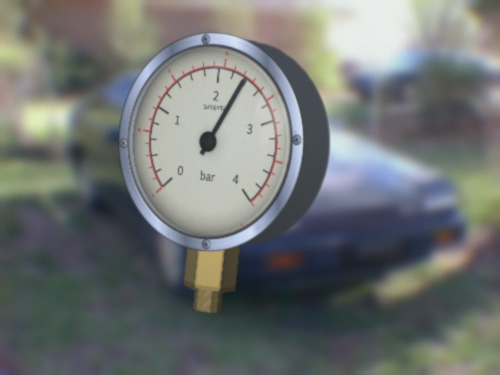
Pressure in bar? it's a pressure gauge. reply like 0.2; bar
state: 2.4; bar
